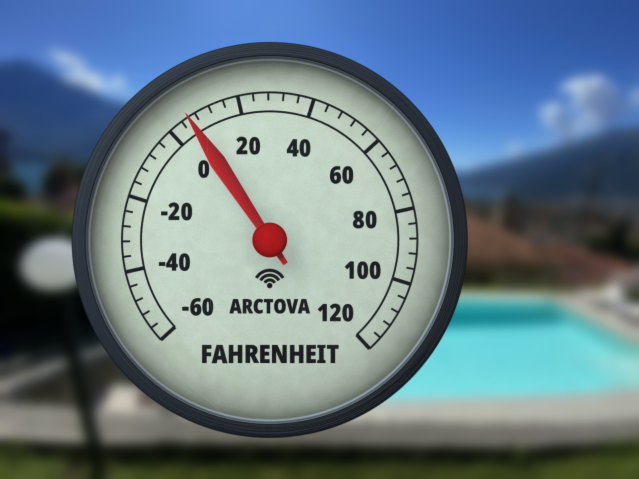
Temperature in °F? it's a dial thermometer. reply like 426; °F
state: 6; °F
